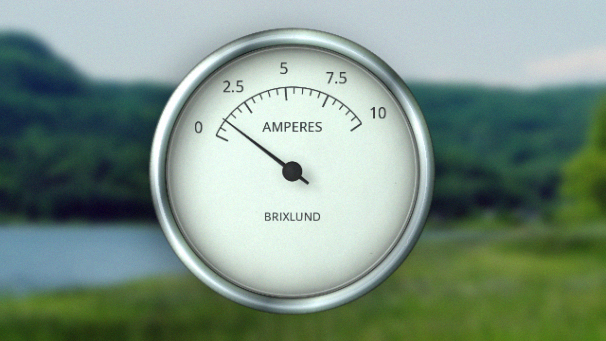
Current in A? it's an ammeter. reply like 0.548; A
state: 1; A
